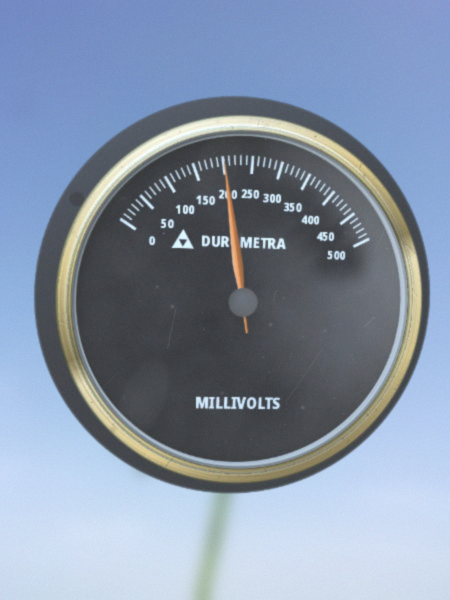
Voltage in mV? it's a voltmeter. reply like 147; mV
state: 200; mV
